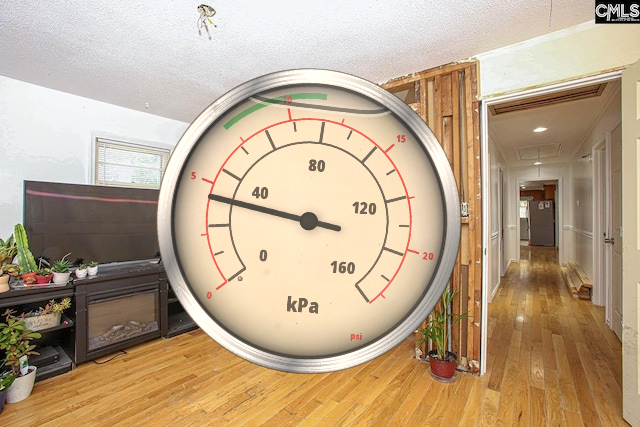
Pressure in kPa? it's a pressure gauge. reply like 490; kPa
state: 30; kPa
